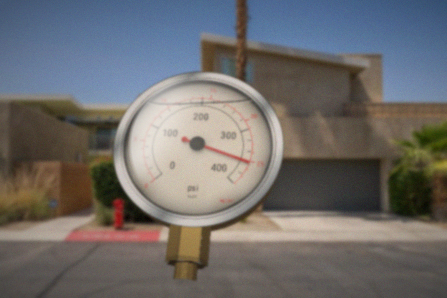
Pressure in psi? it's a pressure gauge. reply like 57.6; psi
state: 360; psi
